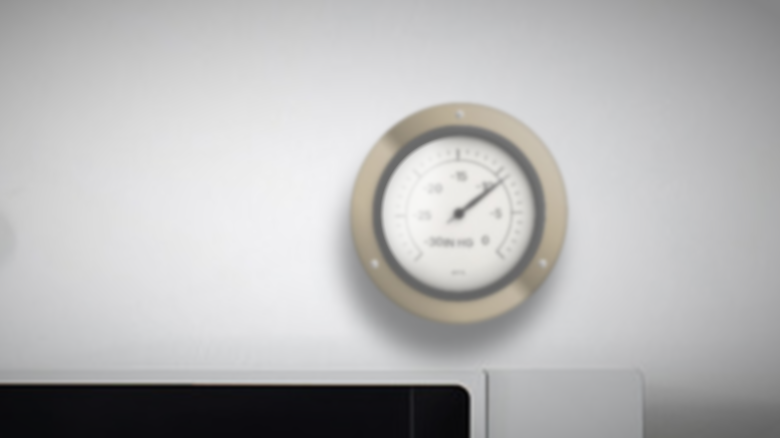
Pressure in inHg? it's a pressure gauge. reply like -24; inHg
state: -9; inHg
